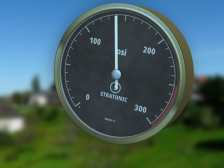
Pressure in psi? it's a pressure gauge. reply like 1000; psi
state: 140; psi
